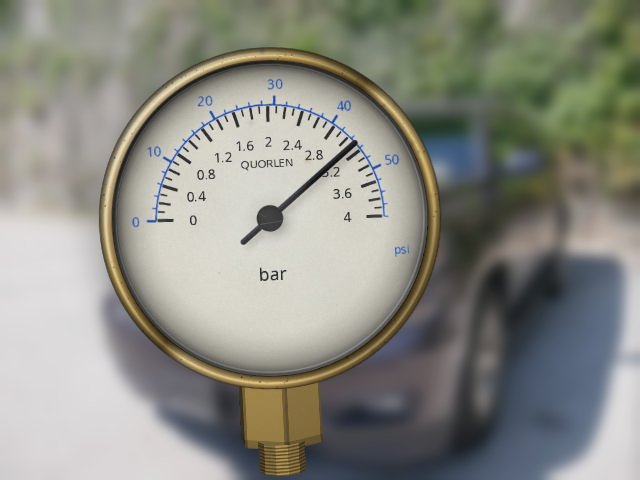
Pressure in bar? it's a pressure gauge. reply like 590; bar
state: 3.1; bar
